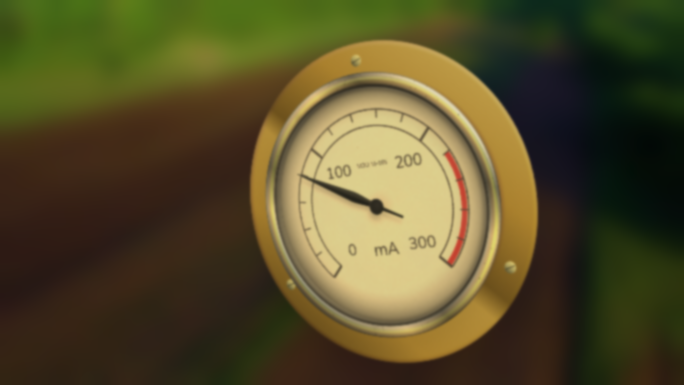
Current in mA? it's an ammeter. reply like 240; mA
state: 80; mA
